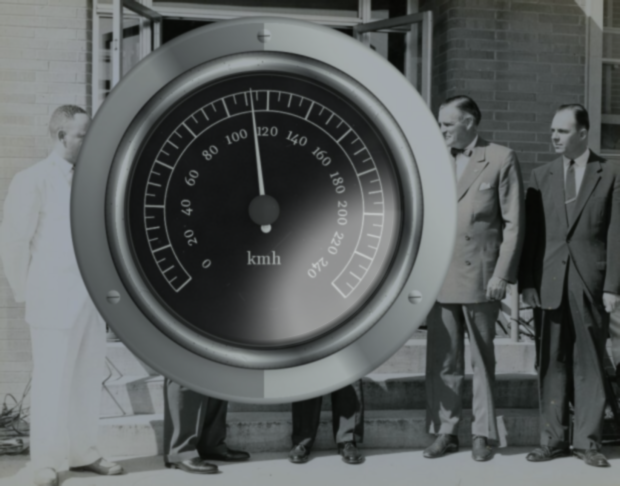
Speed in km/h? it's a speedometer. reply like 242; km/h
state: 112.5; km/h
